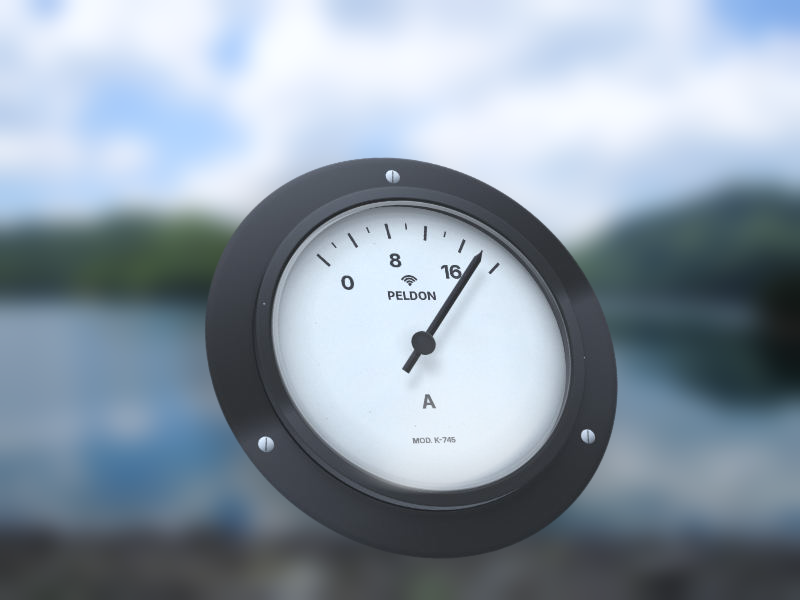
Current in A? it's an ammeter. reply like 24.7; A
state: 18; A
